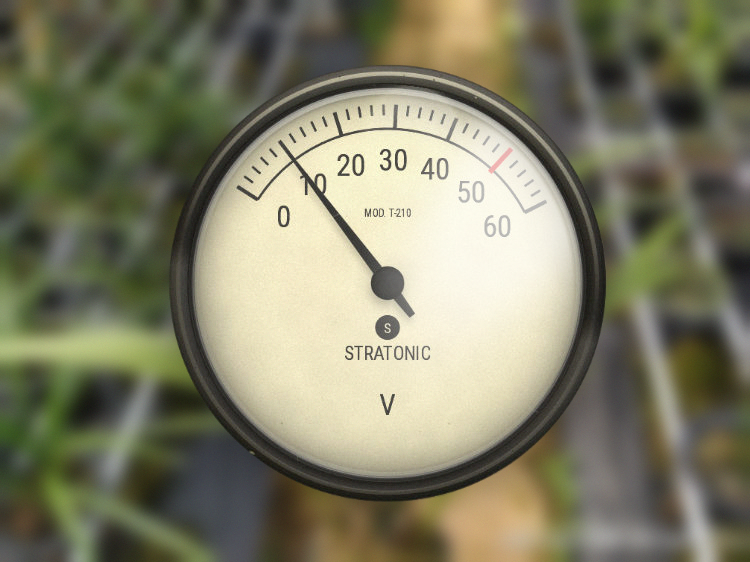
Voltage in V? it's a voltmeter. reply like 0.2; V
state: 10; V
